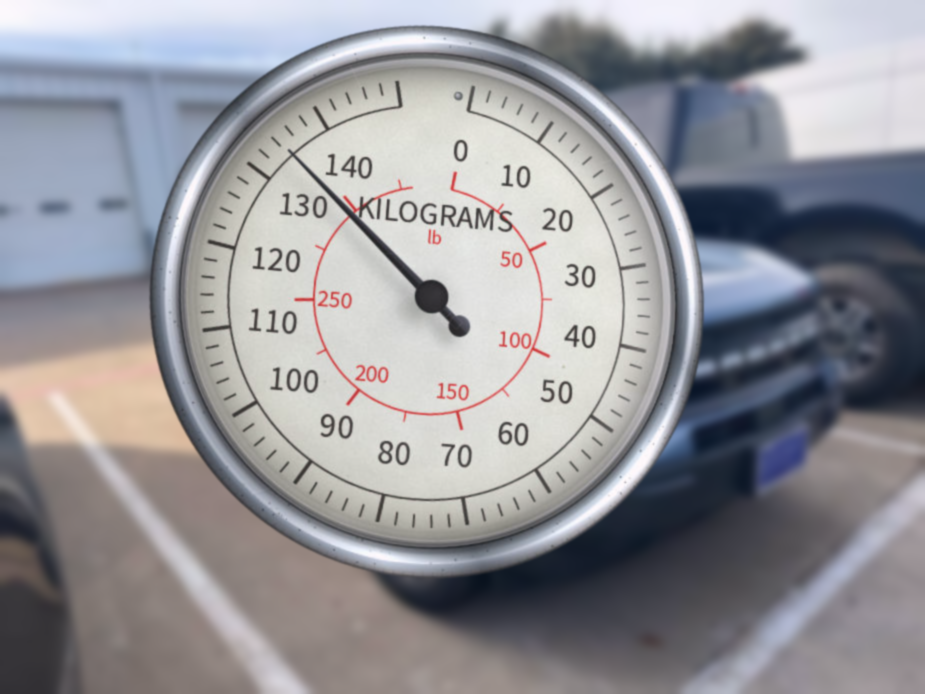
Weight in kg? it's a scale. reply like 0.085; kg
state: 134; kg
